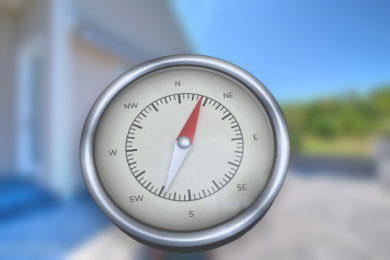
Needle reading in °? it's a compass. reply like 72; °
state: 25; °
